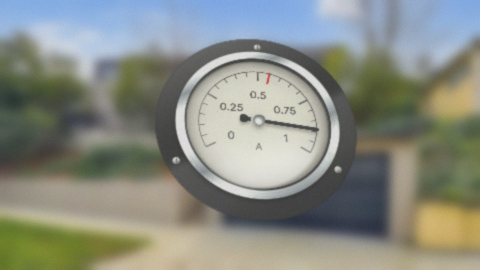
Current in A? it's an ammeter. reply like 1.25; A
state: 0.9; A
